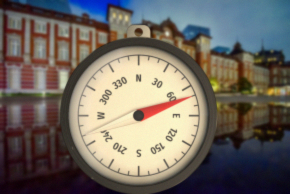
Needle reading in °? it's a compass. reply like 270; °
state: 70; °
